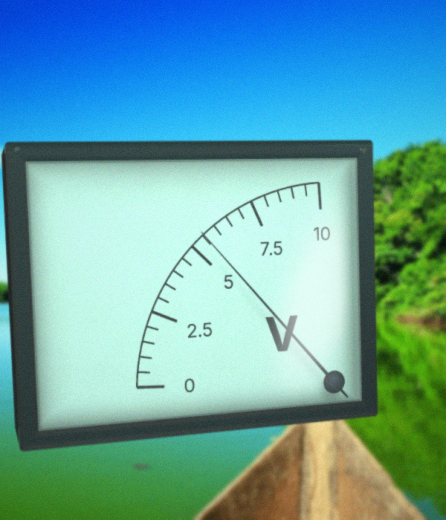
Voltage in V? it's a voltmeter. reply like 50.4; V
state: 5.5; V
